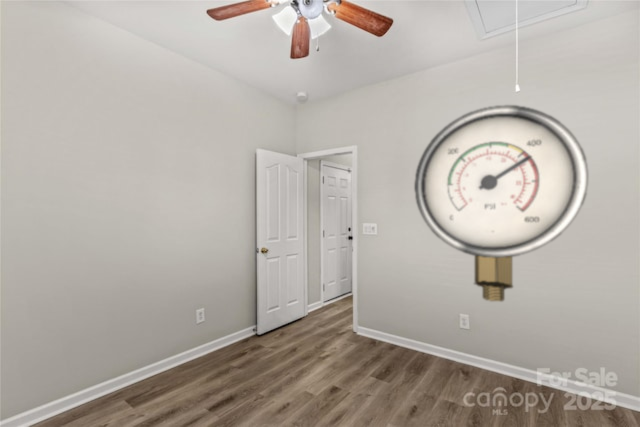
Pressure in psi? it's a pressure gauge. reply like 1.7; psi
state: 425; psi
